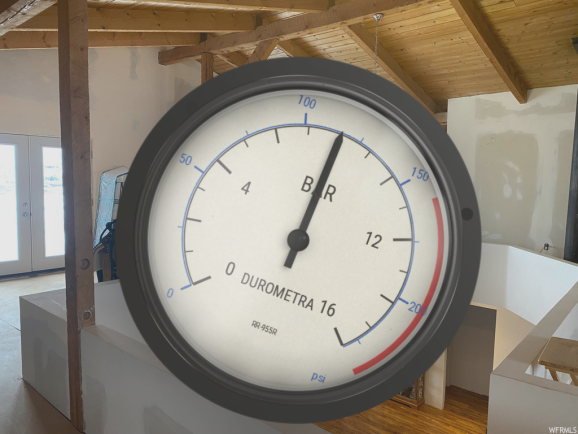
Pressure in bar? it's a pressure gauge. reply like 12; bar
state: 8; bar
